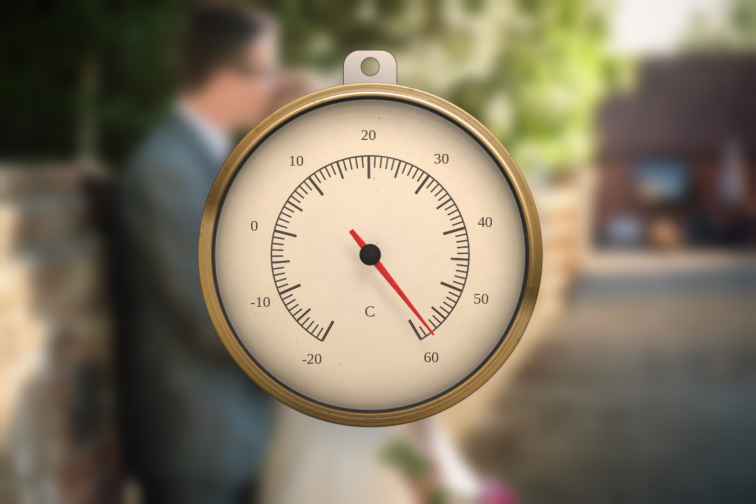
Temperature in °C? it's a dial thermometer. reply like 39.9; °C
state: 58; °C
